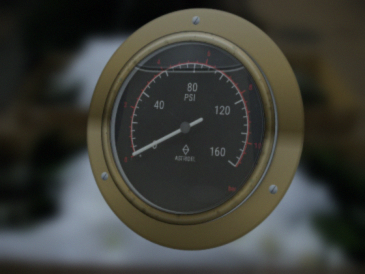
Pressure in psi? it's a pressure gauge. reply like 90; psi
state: 0; psi
